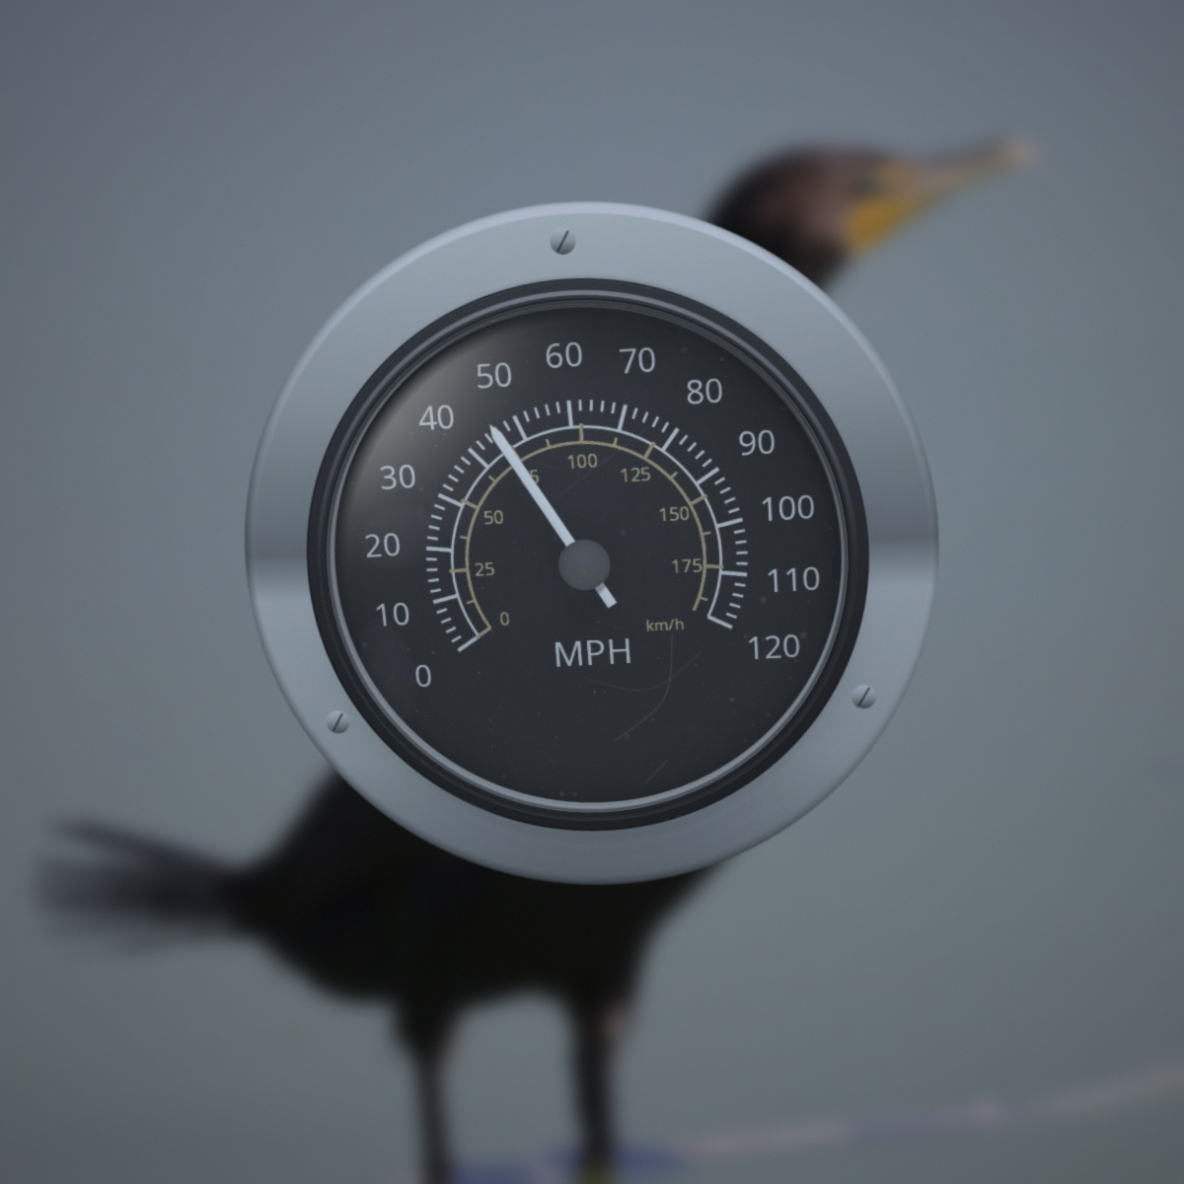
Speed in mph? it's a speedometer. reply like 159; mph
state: 46; mph
